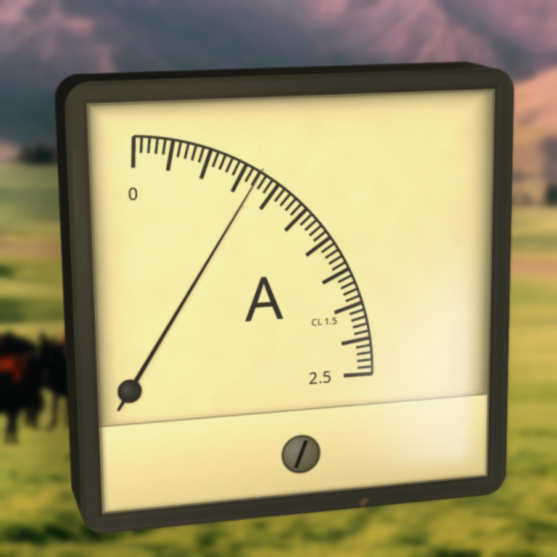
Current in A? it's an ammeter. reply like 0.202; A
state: 0.85; A
